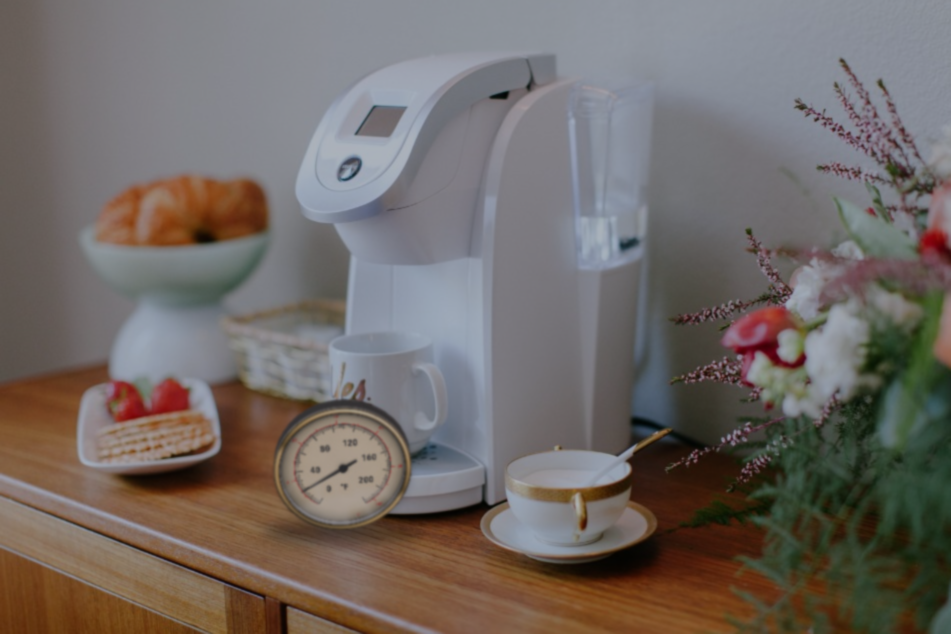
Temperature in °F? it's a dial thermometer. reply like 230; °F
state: 20; °F
